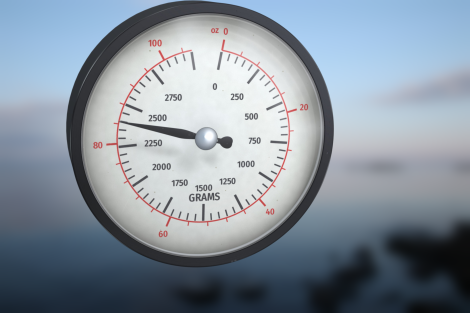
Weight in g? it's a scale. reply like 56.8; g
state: 2400; g
